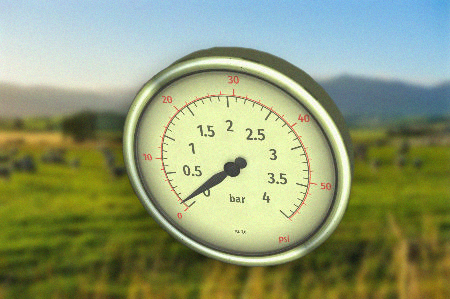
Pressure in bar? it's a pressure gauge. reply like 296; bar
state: 0.1; bar
